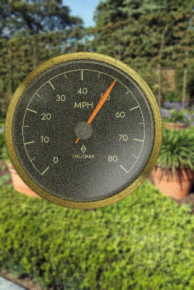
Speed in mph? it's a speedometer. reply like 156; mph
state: 50; mph
